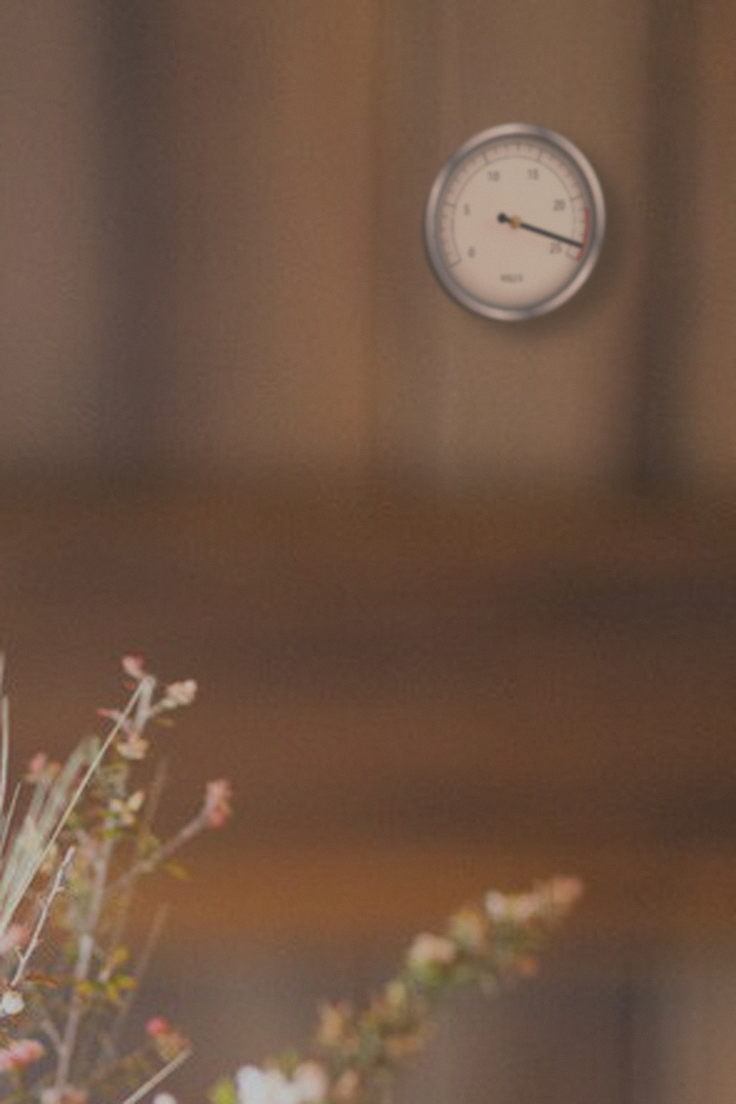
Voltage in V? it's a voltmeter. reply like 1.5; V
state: 24; V
